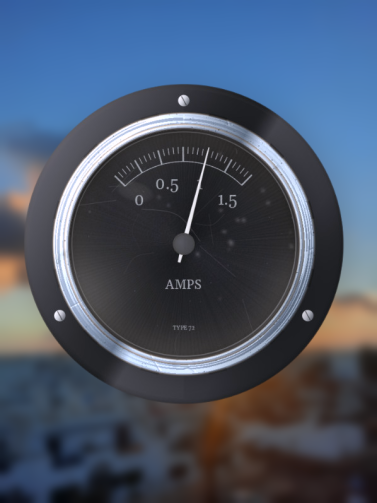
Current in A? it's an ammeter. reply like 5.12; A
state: 1; A
